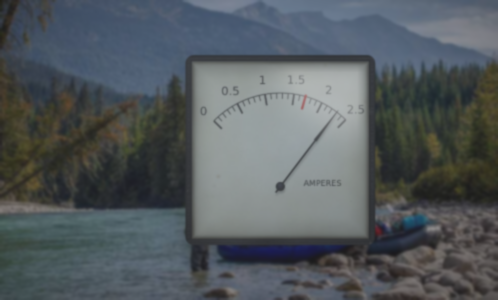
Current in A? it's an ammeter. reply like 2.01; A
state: 2.3; A
